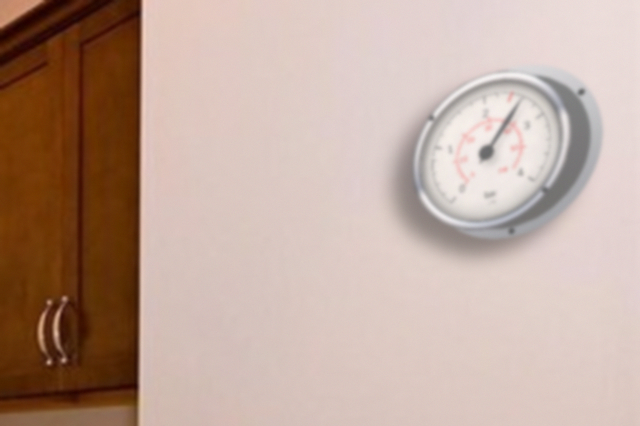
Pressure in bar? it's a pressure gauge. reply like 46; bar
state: 2.6; bar
